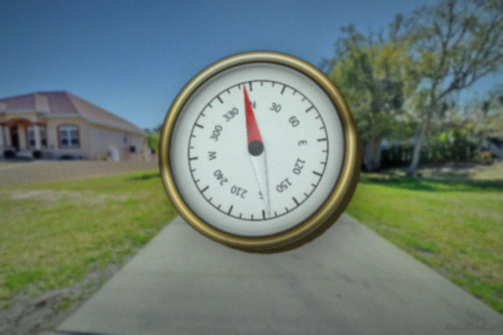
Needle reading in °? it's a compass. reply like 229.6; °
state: 355; °
